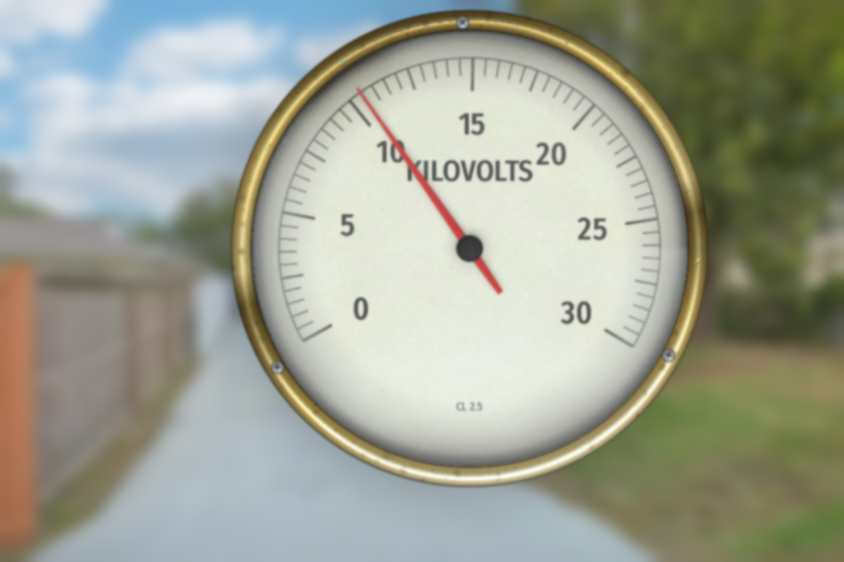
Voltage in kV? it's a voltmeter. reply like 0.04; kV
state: 10.5; kV
